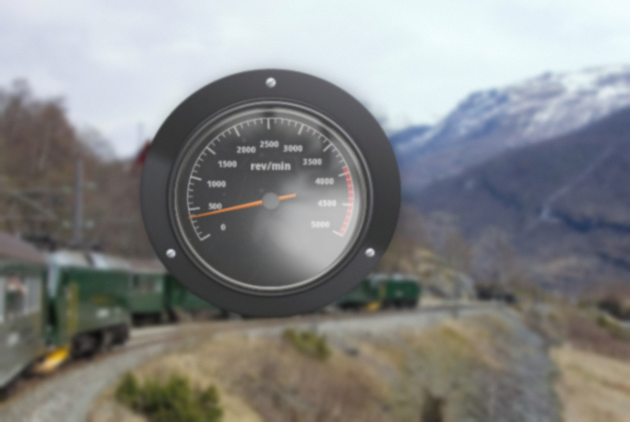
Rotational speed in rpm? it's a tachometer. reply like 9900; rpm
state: 400; rpm
